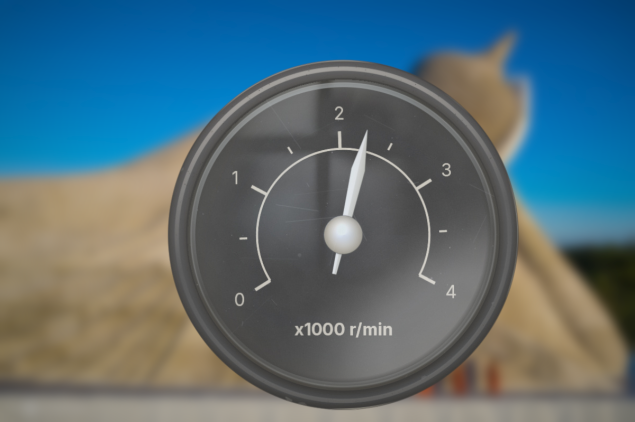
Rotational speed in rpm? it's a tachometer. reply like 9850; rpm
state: 2250; rpm
